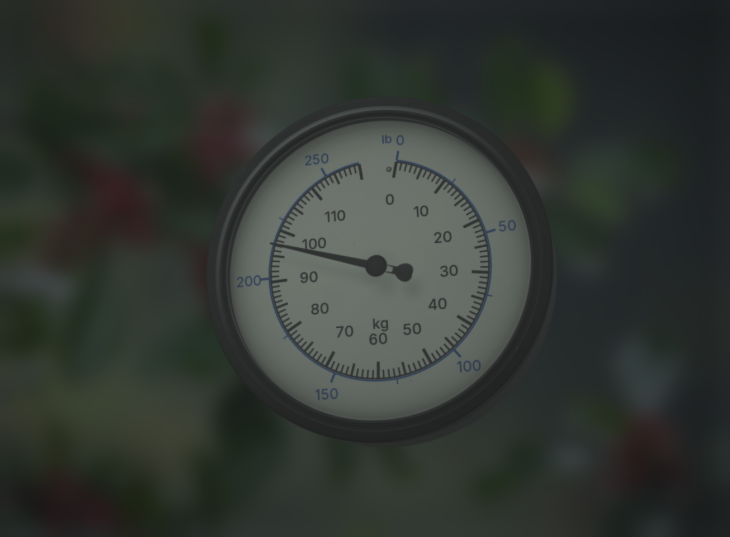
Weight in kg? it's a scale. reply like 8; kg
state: 97; kg
